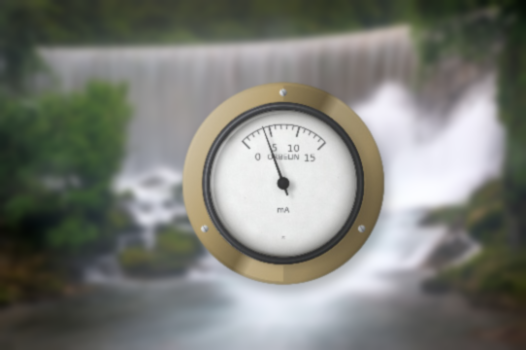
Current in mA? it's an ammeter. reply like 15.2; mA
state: 4; mA
